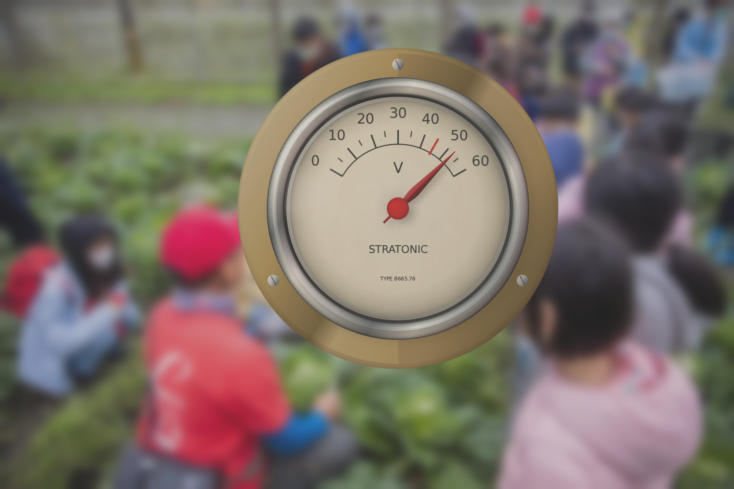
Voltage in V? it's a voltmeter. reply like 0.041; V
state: 52.5; V
